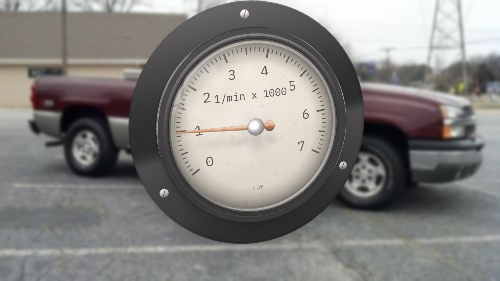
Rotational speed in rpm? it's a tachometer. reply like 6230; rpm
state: 1000; rpm
